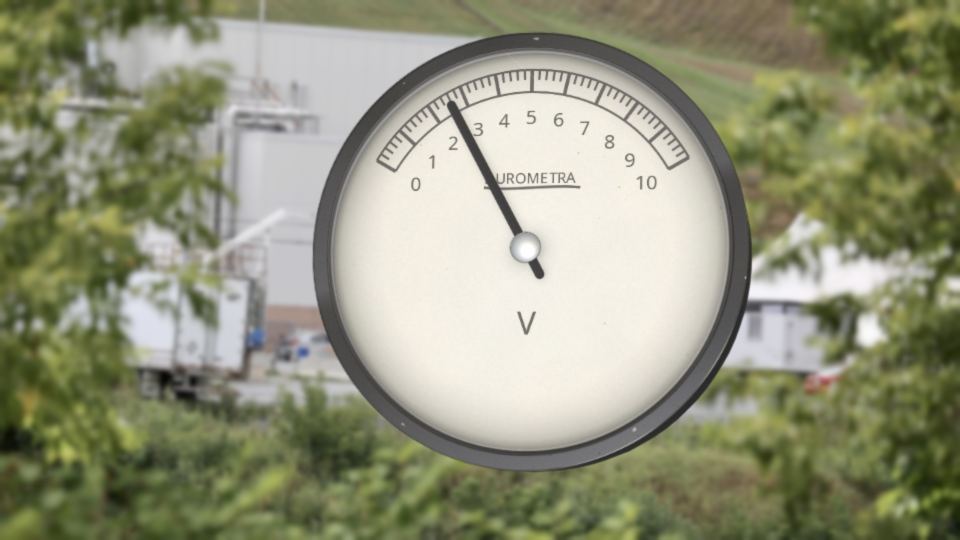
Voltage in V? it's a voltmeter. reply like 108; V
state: 2.6; V
